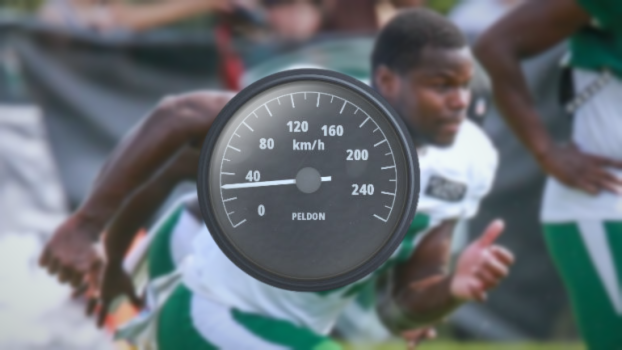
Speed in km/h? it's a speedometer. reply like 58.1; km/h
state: 30; km/h
